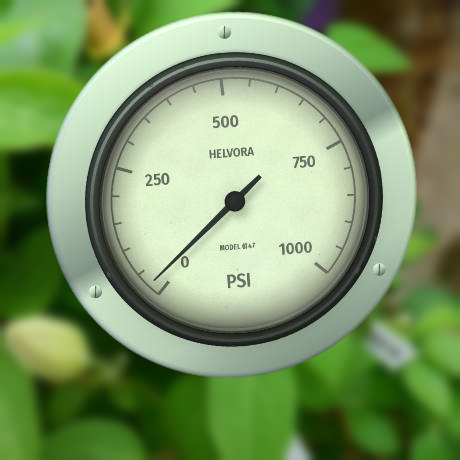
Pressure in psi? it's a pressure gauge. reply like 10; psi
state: 25; psi
